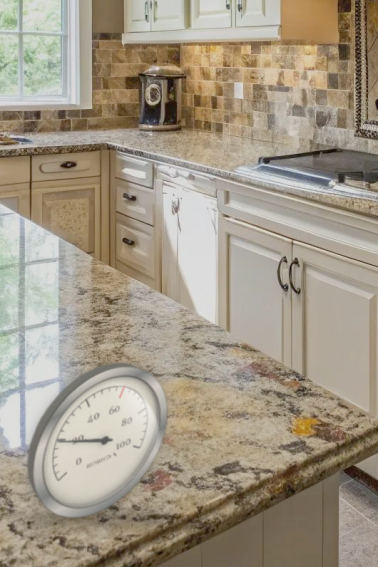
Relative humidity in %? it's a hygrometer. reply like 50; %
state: 20; %
